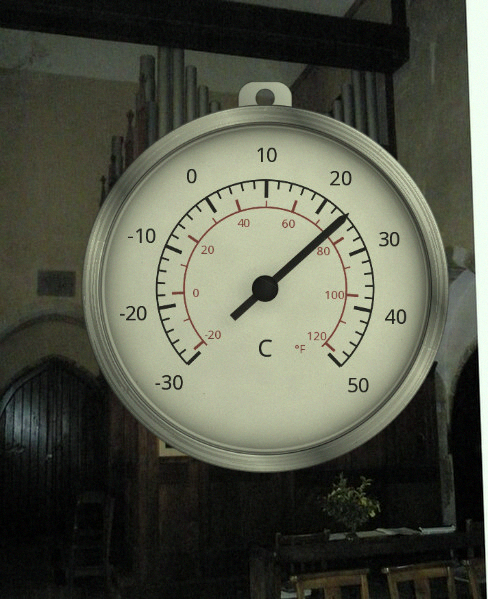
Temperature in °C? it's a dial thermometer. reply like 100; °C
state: 24; °C
